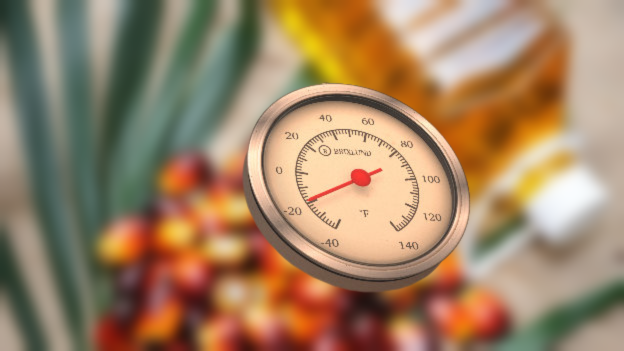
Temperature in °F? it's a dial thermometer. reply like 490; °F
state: -20; °F
